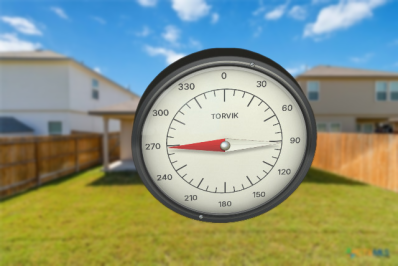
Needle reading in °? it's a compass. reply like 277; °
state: 270; °
